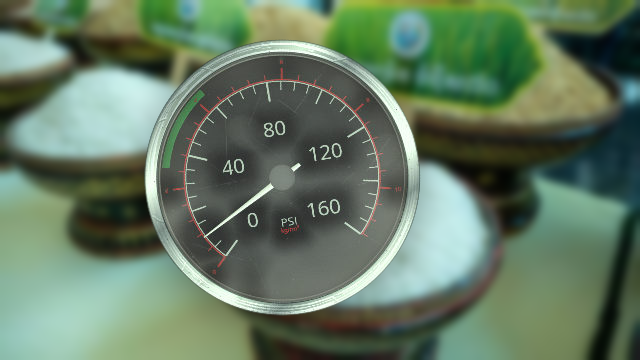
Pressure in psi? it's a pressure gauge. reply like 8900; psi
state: 10; psi
